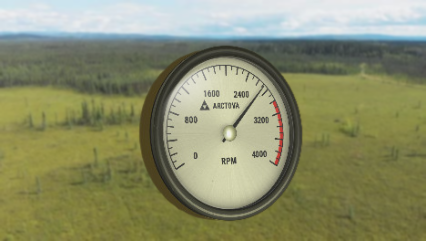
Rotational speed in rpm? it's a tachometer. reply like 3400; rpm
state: 2700; rpm
